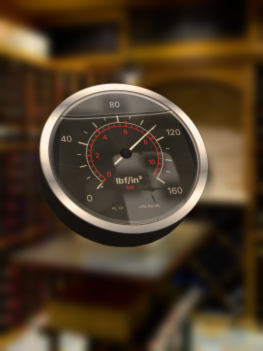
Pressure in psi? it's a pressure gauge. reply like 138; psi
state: 110; psi
